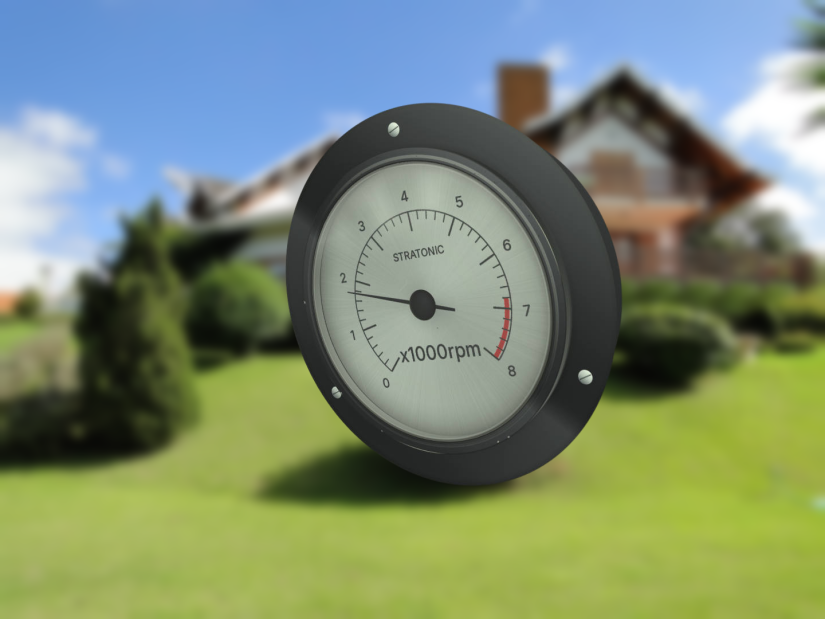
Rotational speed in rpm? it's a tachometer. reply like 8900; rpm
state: 1800; rpm
